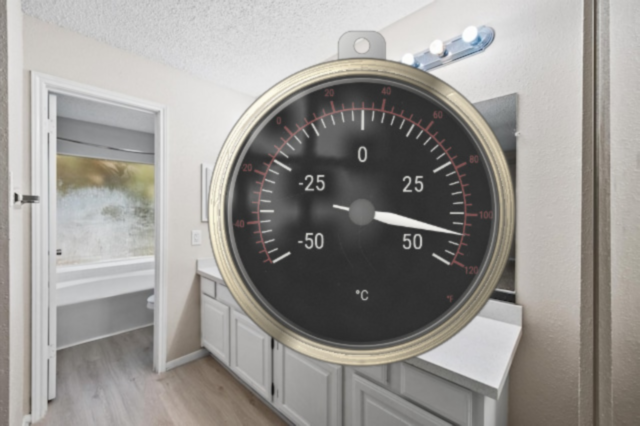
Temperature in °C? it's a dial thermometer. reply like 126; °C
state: 42.5; °C
